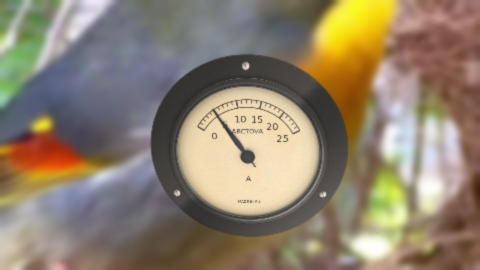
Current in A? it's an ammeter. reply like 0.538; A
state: 5; A
